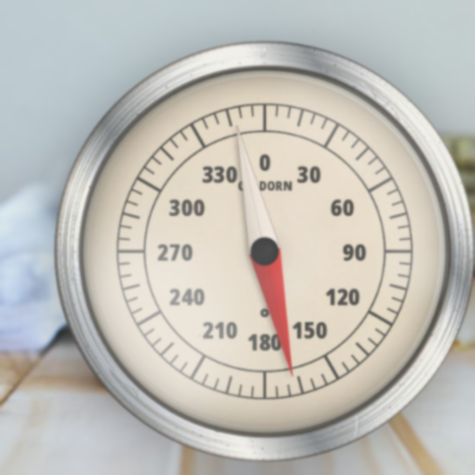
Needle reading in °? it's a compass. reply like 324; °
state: 167.5; °
